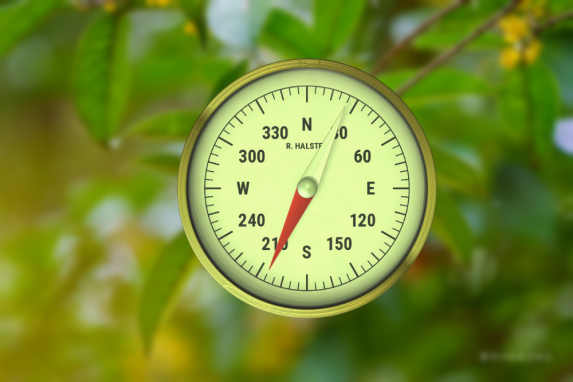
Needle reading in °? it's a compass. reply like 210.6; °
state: 205; °
